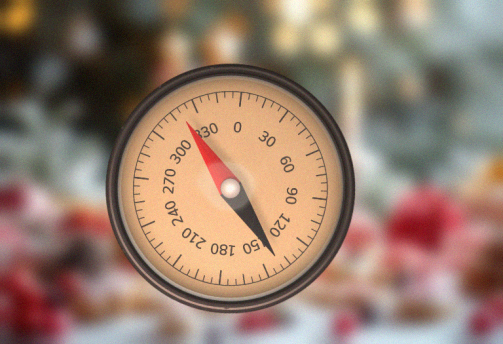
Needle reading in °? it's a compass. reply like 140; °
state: 320; °
